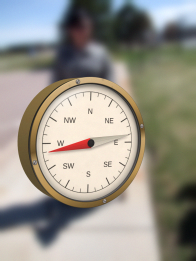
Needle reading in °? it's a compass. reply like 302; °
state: 260; °
